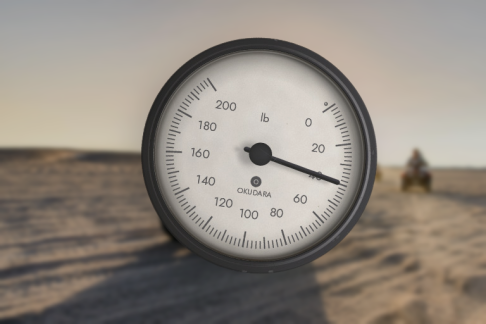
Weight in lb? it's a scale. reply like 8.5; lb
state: 40; lb
